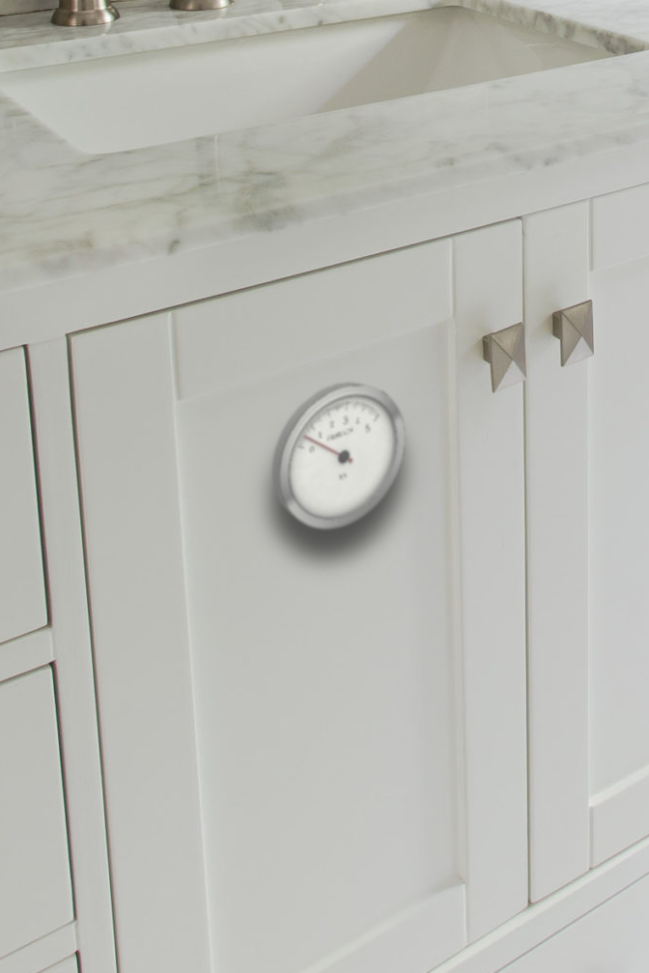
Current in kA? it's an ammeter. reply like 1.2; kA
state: 0.5; kA
